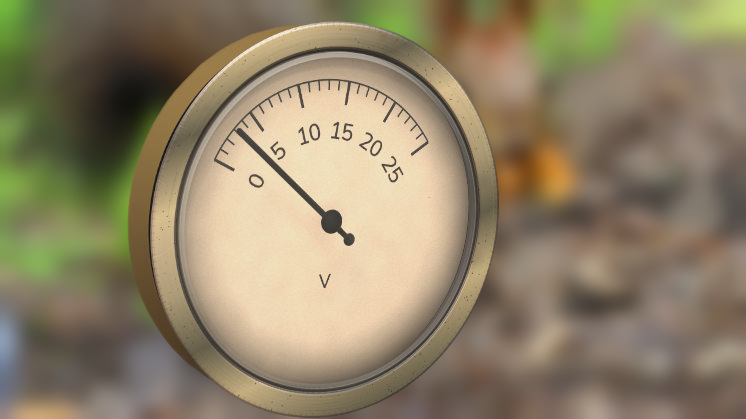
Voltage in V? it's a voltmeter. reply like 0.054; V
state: 3; V
